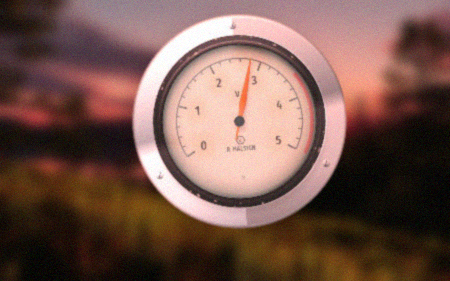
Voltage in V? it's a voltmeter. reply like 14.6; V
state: 2.8; V
